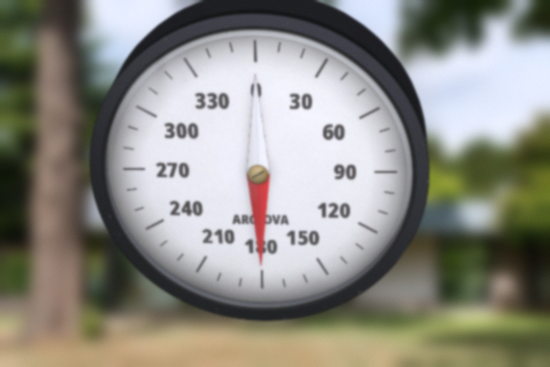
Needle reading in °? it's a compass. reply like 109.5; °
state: 180; °
